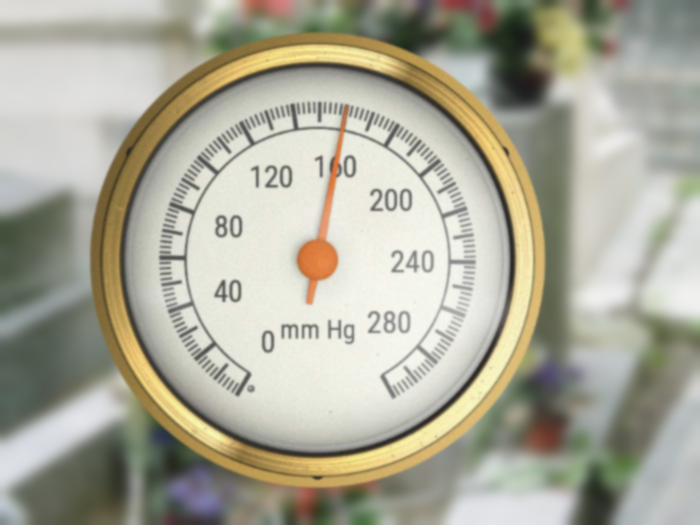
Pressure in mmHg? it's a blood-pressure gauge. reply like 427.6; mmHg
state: 160; mmHg
